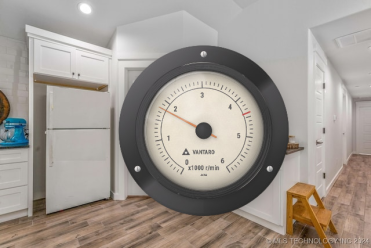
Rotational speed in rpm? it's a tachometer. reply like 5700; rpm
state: 1800; rpm
